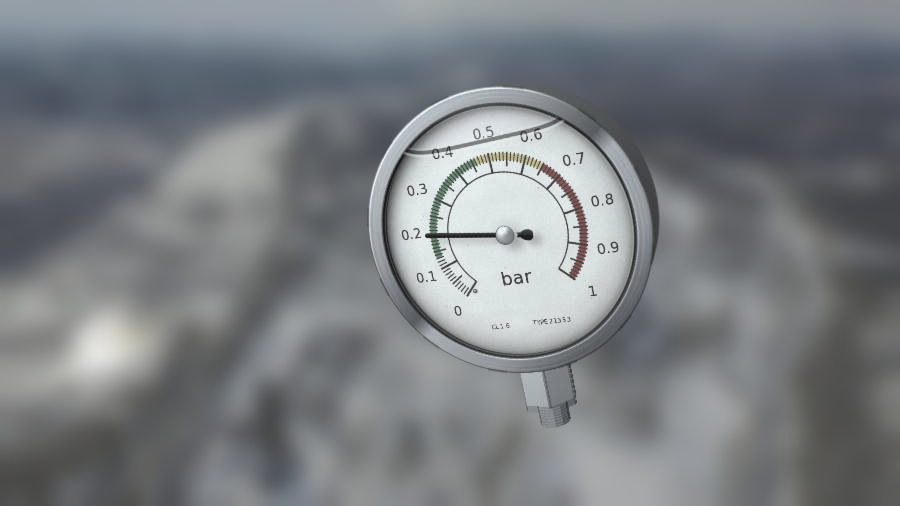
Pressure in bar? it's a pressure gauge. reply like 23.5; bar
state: 0.2; bar
